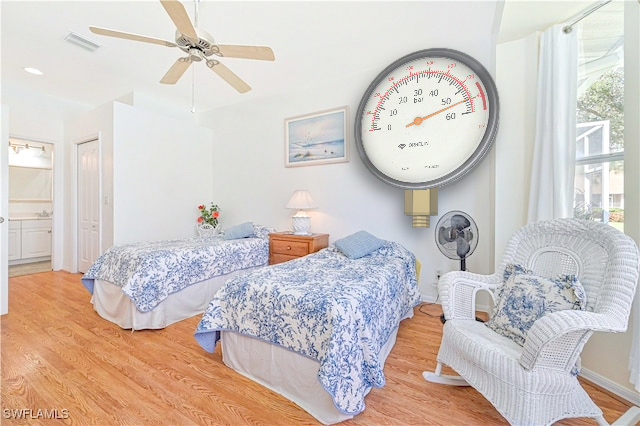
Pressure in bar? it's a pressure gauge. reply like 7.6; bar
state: 55; bar
